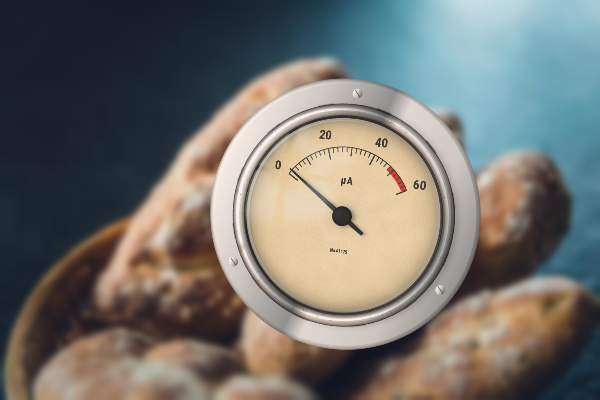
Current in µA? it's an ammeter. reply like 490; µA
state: 2; µA
